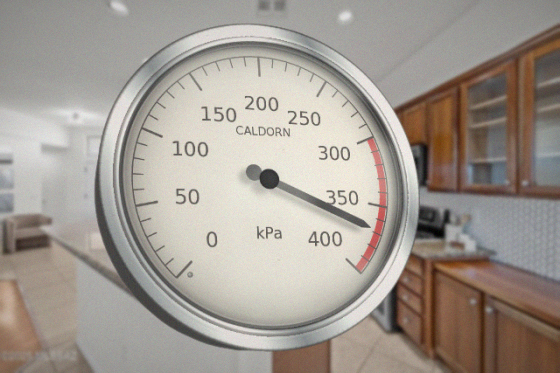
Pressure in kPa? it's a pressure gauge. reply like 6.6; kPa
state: 370; kPa
